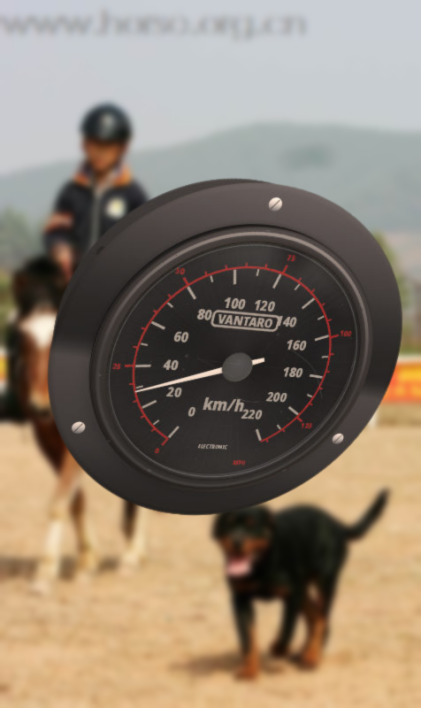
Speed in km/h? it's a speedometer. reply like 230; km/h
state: 30; km/h
